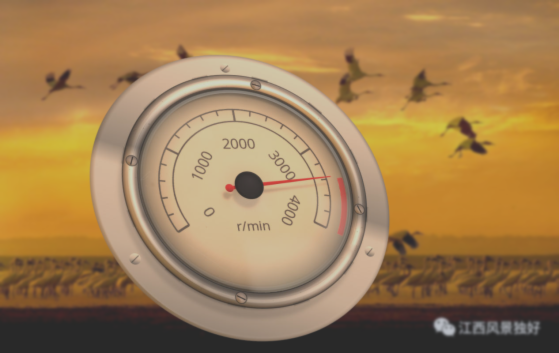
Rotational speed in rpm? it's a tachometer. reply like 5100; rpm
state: 3400; rpm
